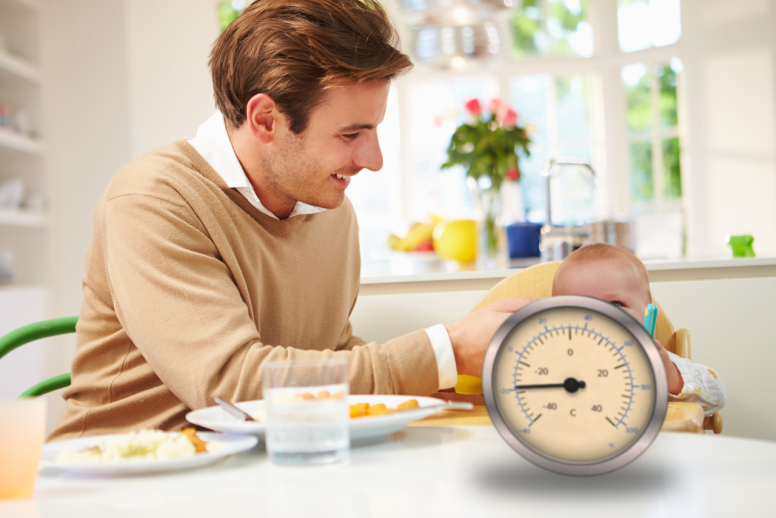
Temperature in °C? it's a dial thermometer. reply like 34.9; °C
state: -28; °C
